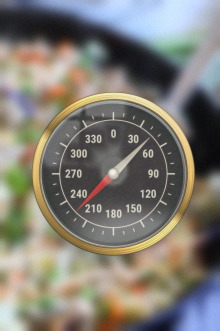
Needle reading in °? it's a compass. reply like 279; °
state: 225; °
